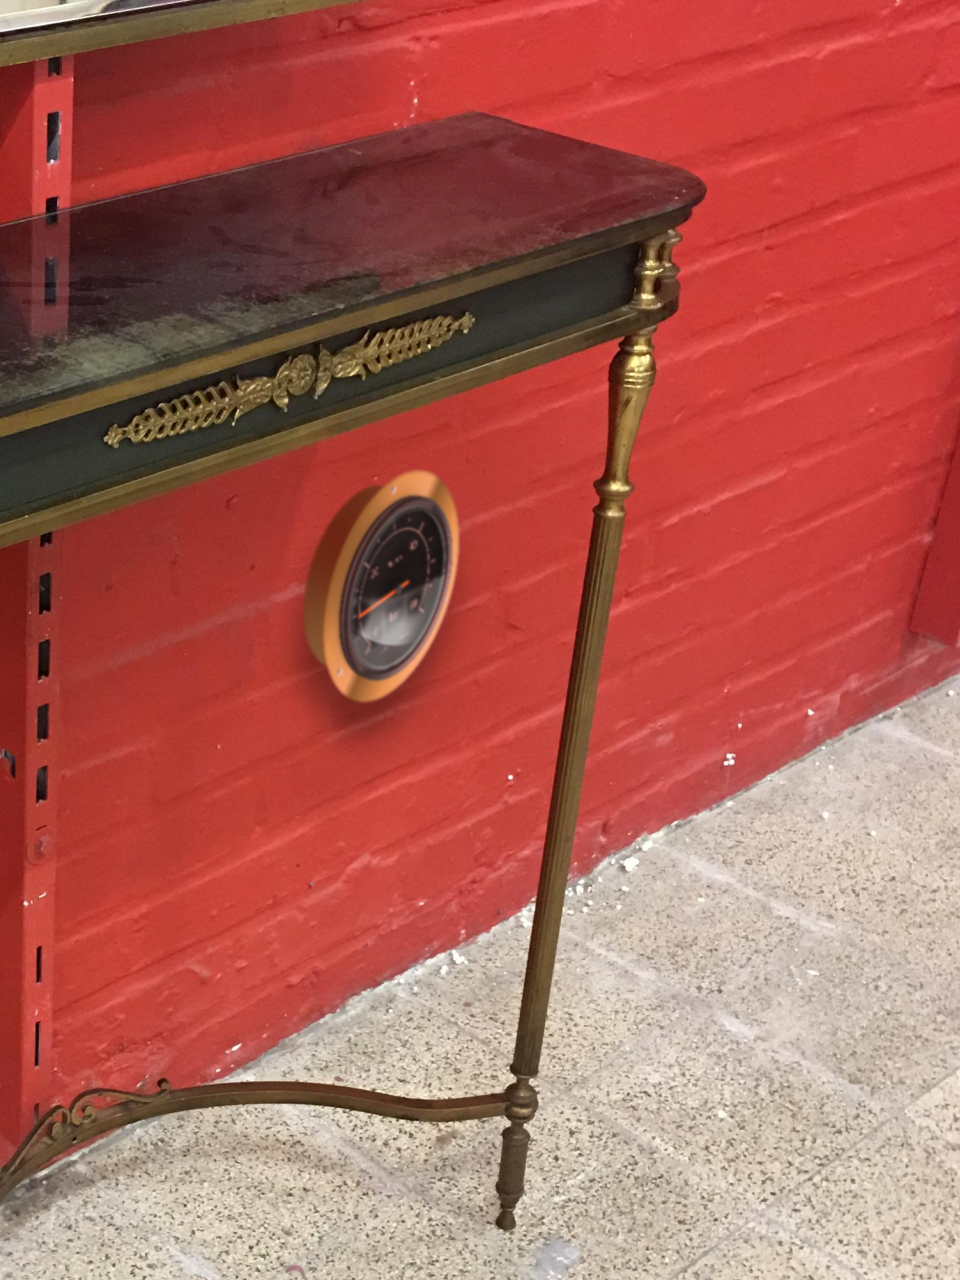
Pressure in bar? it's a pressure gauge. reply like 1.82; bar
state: 10; bar
